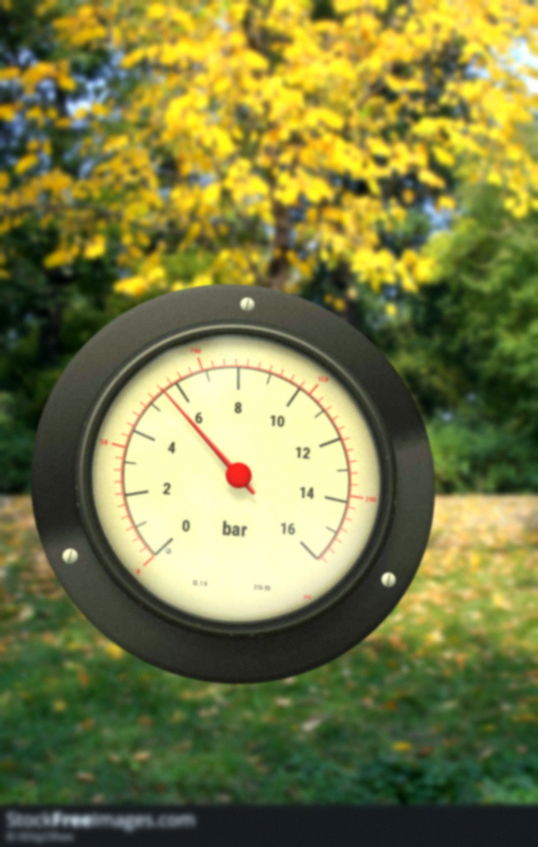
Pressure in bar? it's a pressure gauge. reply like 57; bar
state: 5.5; bar
